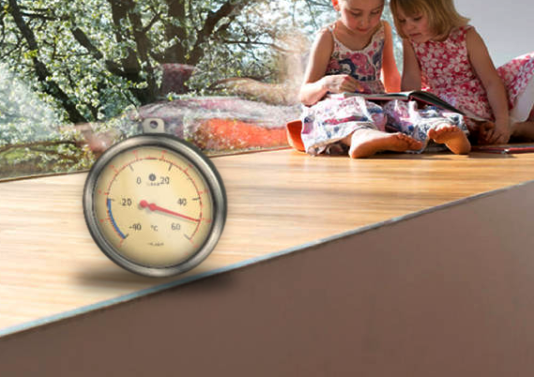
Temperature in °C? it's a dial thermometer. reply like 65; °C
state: 50; °C
